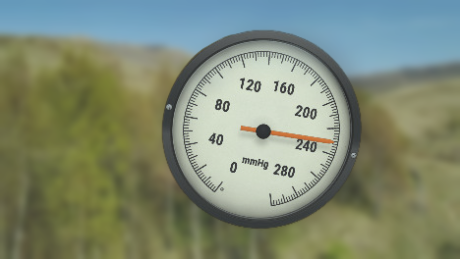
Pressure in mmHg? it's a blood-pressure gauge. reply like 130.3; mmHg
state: 230; mmHg
